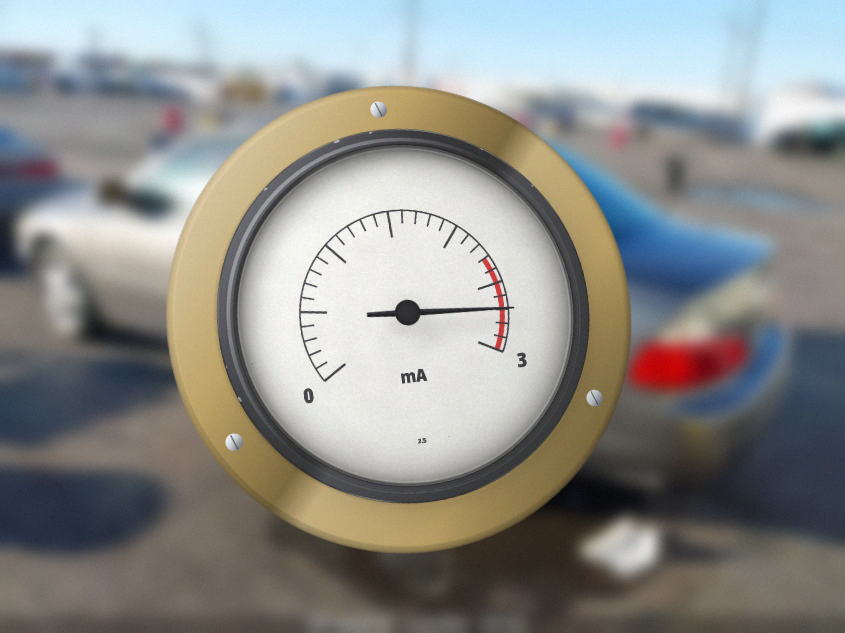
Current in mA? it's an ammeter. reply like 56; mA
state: 2.7; mA
